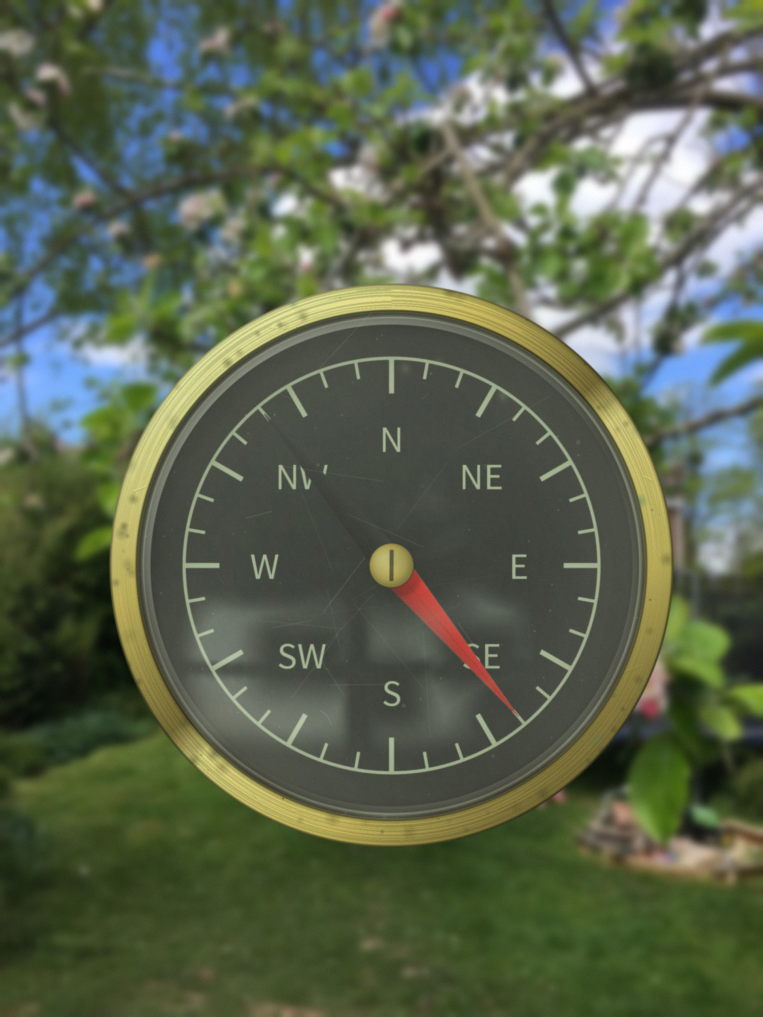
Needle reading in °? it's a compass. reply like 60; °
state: 140; °
